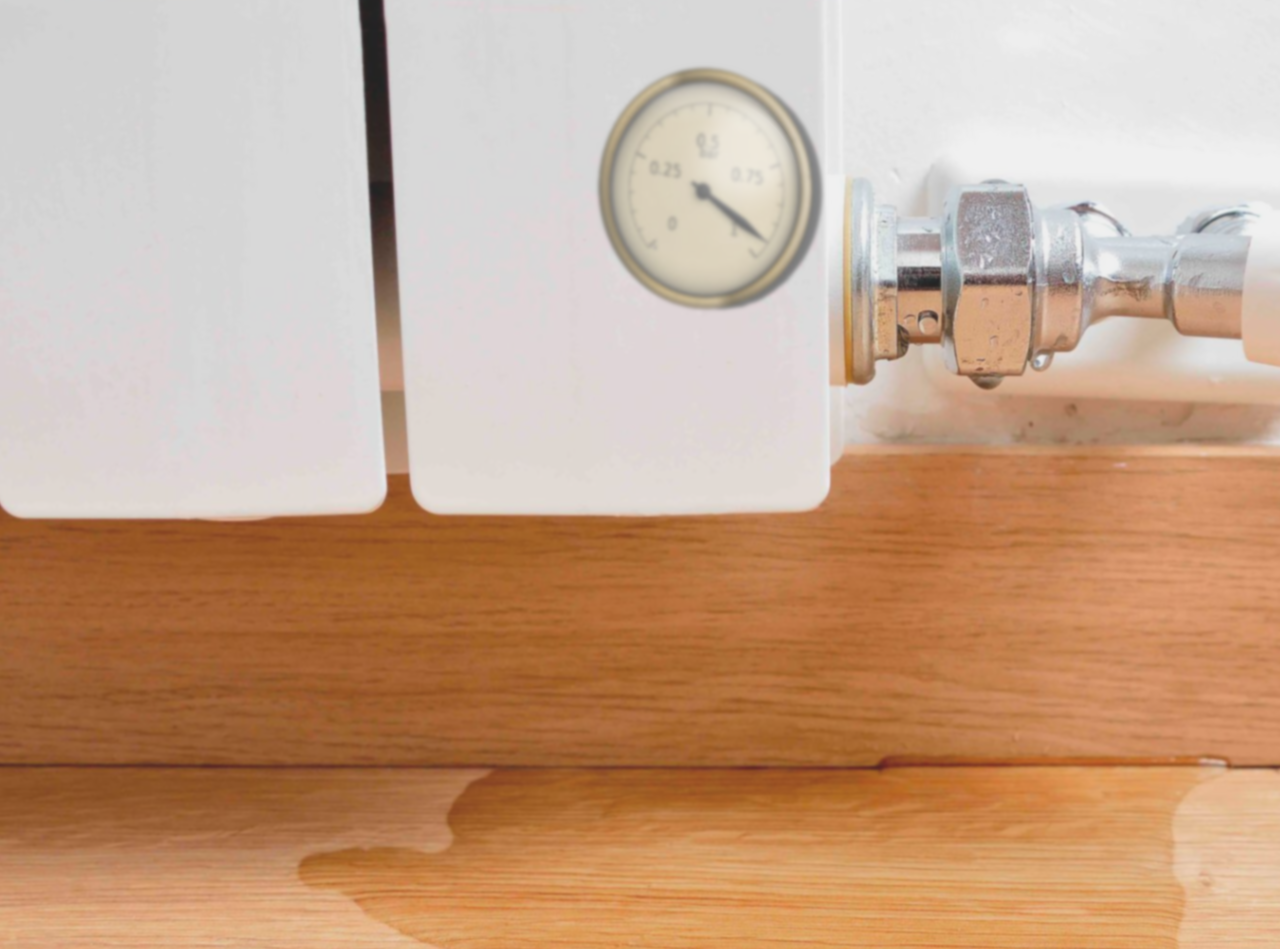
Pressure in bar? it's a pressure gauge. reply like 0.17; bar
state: 0.95; bar
